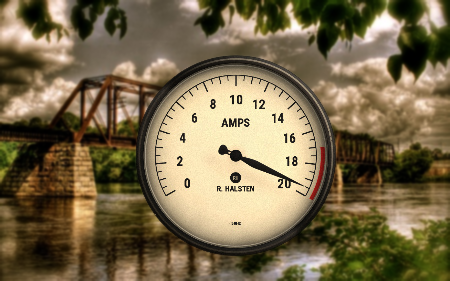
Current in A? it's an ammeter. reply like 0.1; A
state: 19.5; A
